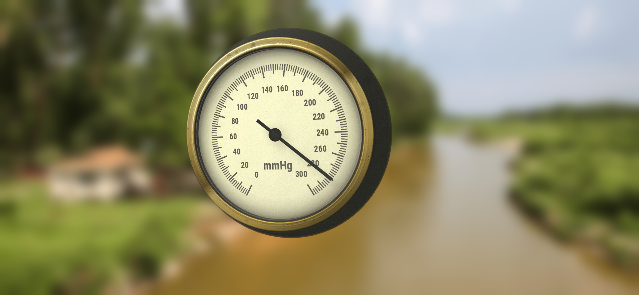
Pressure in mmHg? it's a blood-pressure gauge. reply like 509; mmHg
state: 280; mmHg
